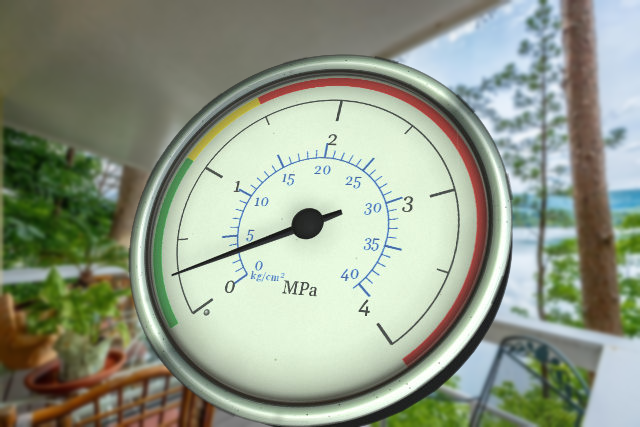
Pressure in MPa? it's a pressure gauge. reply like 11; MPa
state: 0.25; MPa
